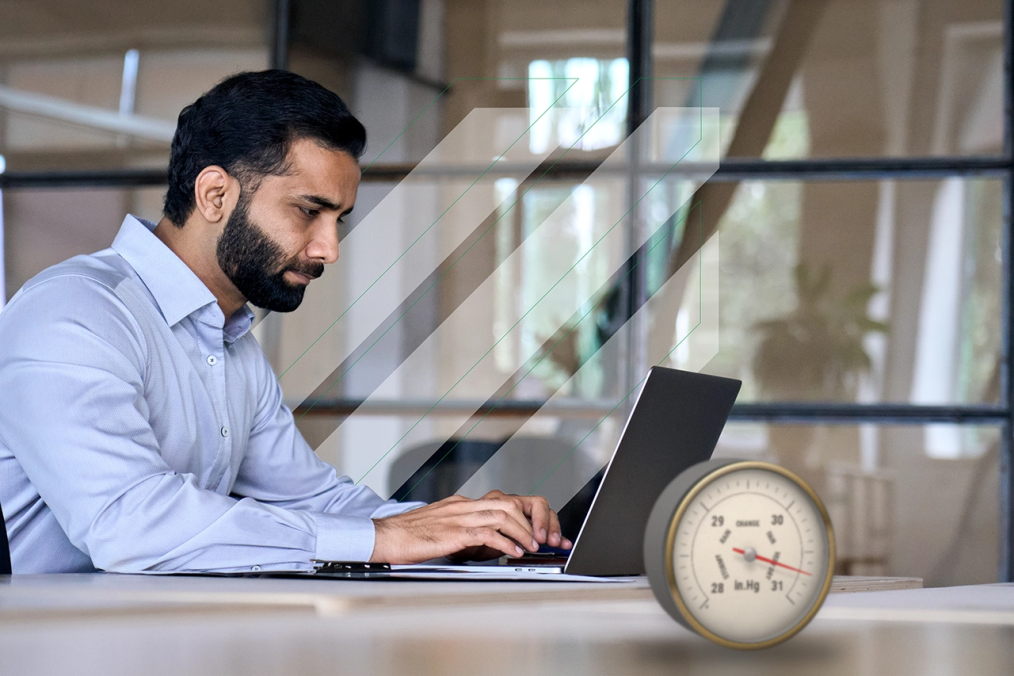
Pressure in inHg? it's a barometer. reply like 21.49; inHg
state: 30.7; inHg
